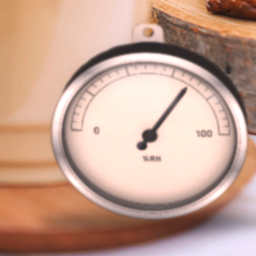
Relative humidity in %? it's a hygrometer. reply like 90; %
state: 68; %
